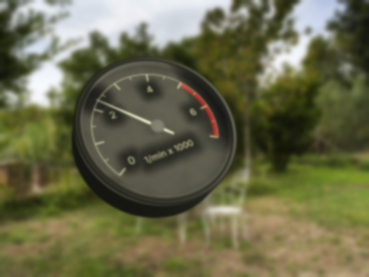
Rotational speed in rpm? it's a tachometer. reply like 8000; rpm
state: 2250; rpm
